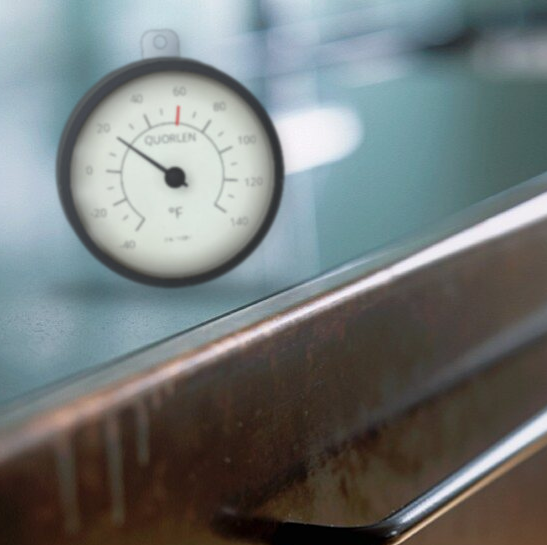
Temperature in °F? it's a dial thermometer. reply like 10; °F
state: 20; °F
